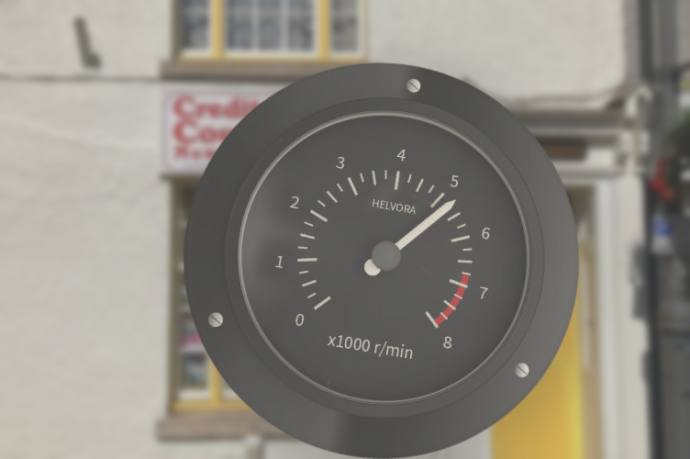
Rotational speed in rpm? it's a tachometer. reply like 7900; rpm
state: 5250; rpm
